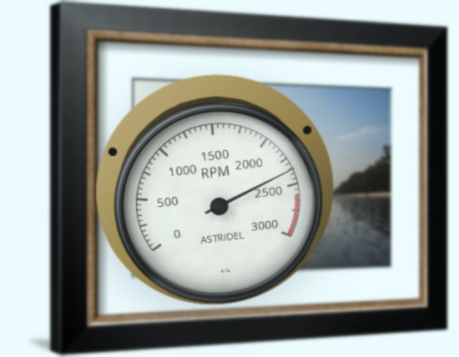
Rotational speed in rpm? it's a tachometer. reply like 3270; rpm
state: 2350; rpm
